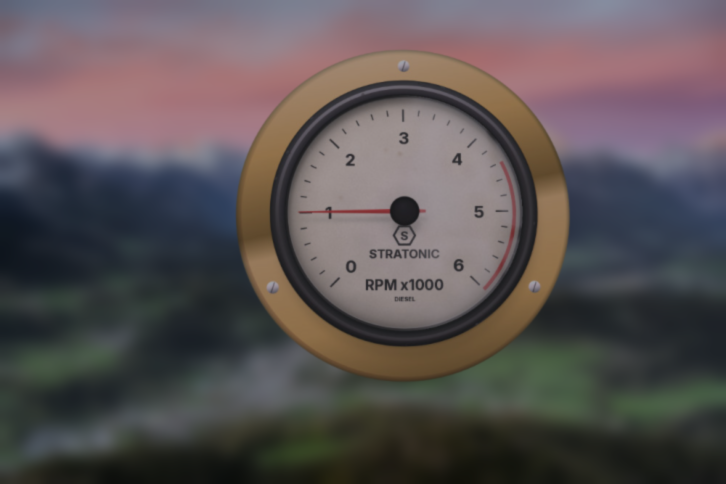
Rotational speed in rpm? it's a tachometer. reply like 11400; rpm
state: 1000; rpm
